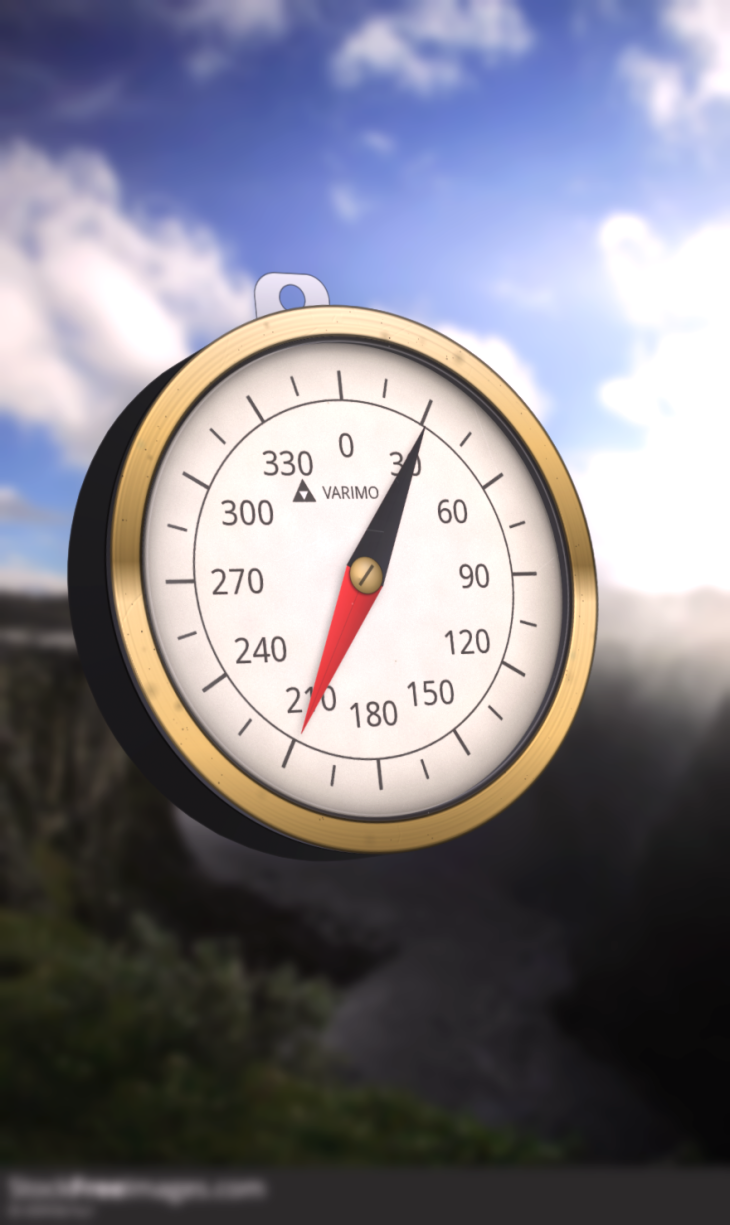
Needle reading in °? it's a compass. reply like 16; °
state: 210; °
